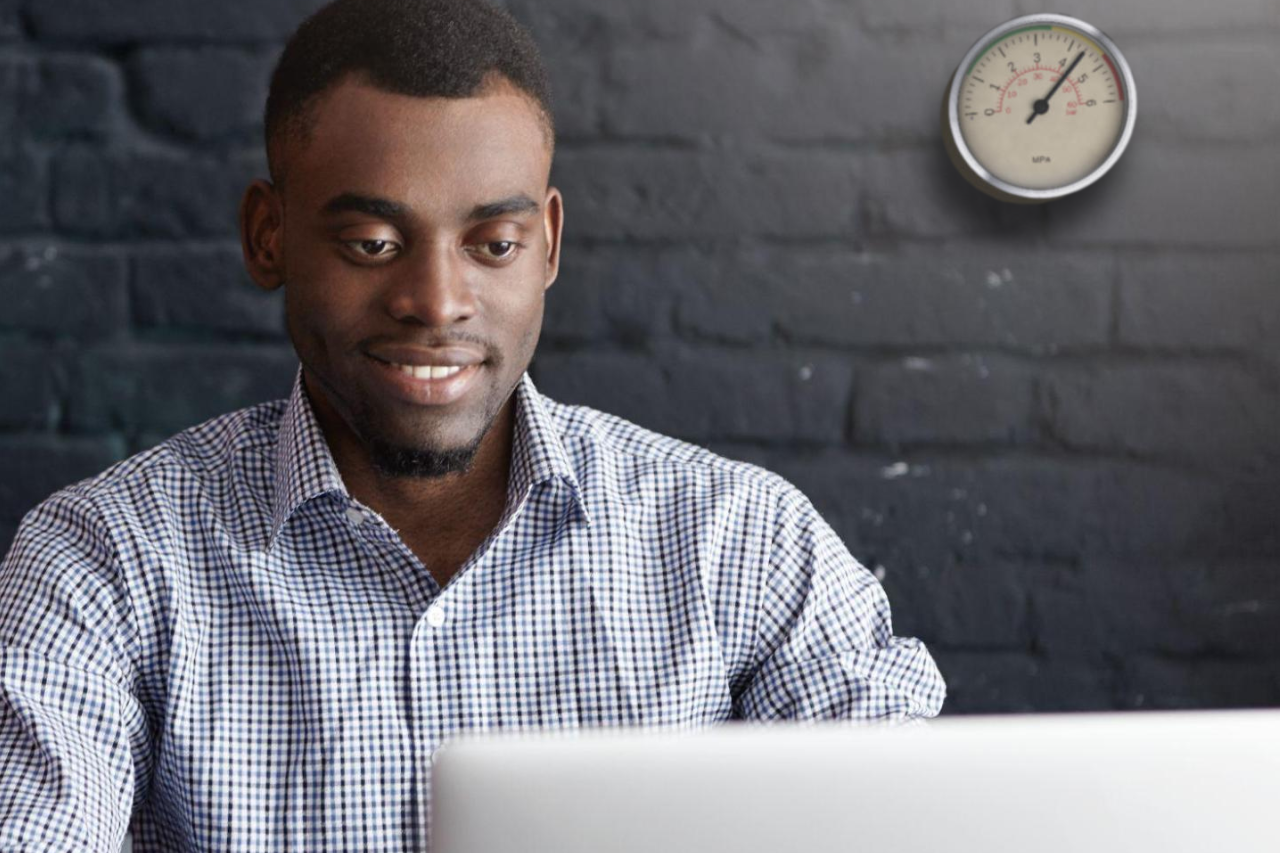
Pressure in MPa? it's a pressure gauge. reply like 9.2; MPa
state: 4.4; MPa
